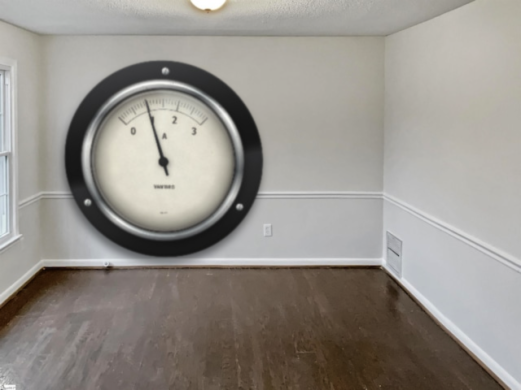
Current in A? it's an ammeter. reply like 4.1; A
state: 1; A
